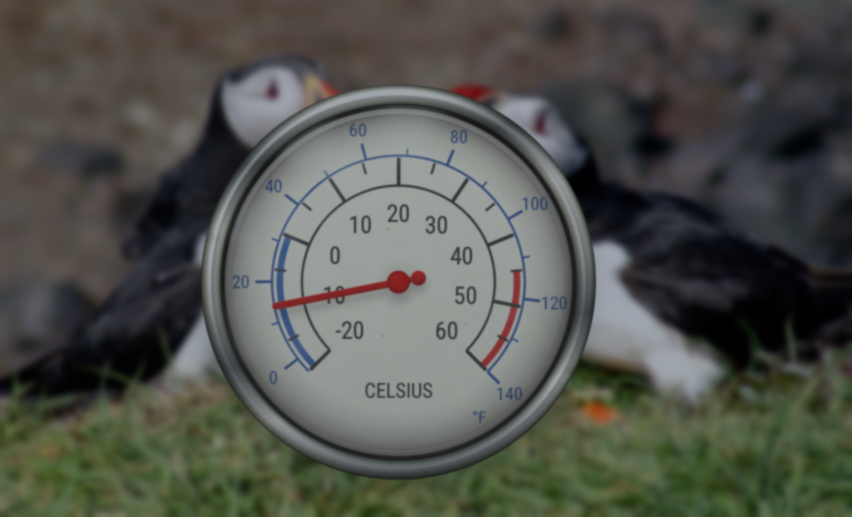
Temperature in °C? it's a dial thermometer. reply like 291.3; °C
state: -10; °C
